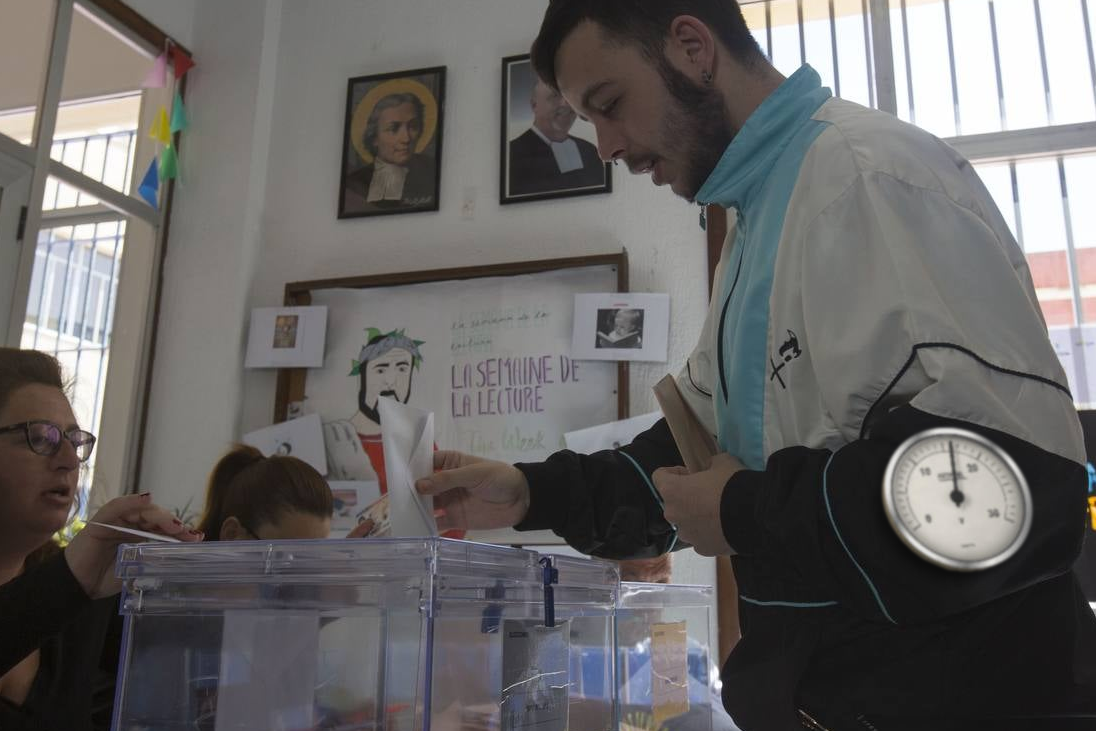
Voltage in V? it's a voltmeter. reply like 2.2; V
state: 16; V
